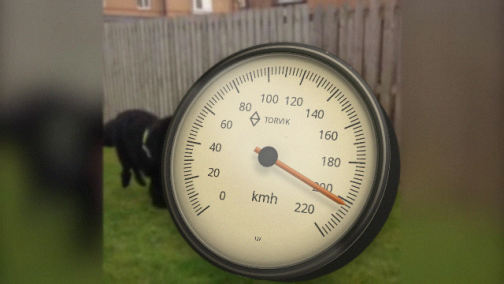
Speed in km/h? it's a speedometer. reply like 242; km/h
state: 202; km/h
